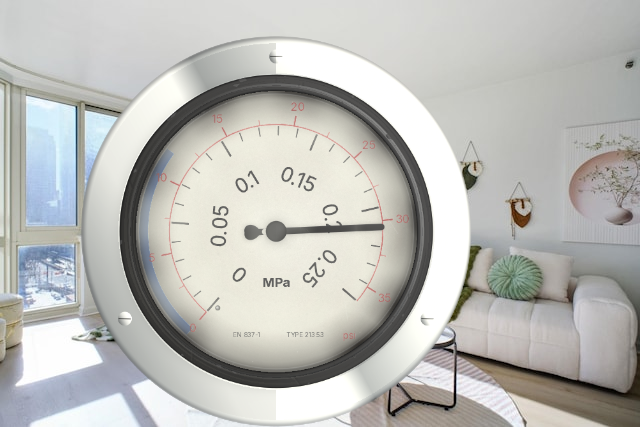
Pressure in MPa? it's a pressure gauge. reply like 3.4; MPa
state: 0.21; MPa
